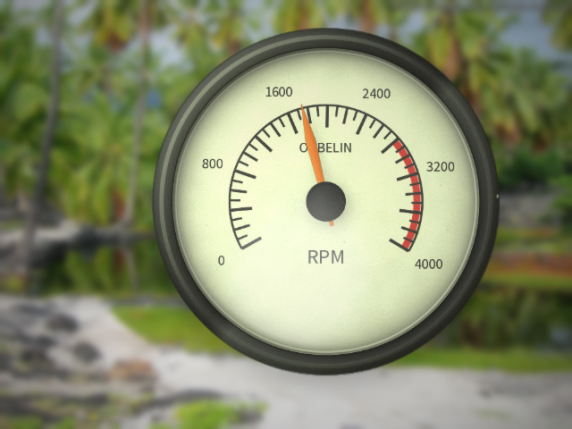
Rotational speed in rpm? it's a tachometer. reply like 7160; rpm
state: 1750; rpm
